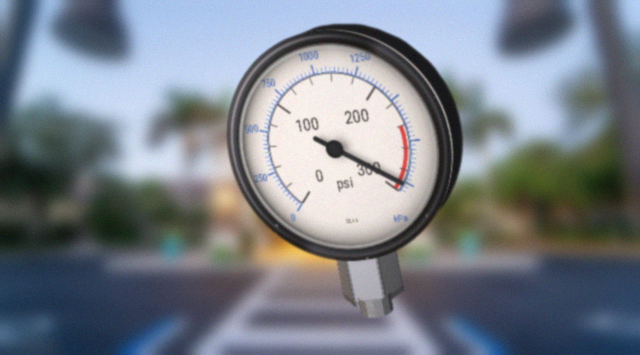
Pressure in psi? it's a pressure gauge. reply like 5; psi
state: 290; psi
